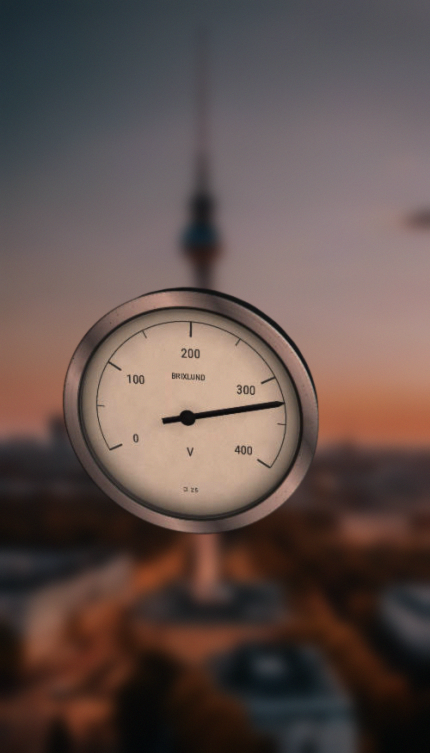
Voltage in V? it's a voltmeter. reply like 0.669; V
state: 325; V
